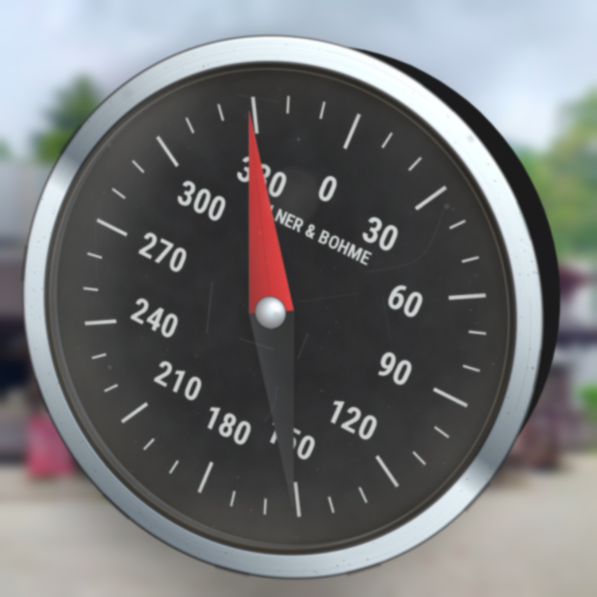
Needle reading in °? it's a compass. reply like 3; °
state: 330; °
